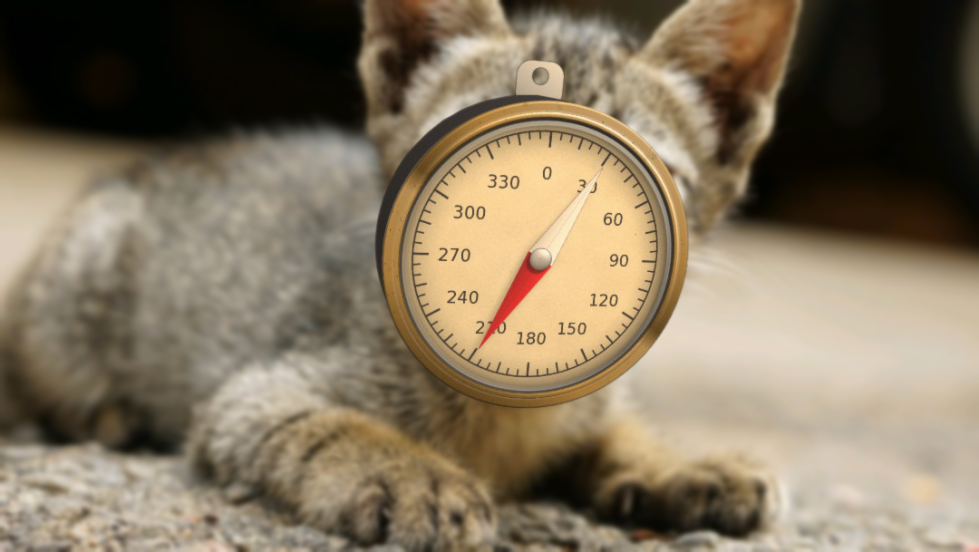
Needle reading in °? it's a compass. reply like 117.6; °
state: 210; °
